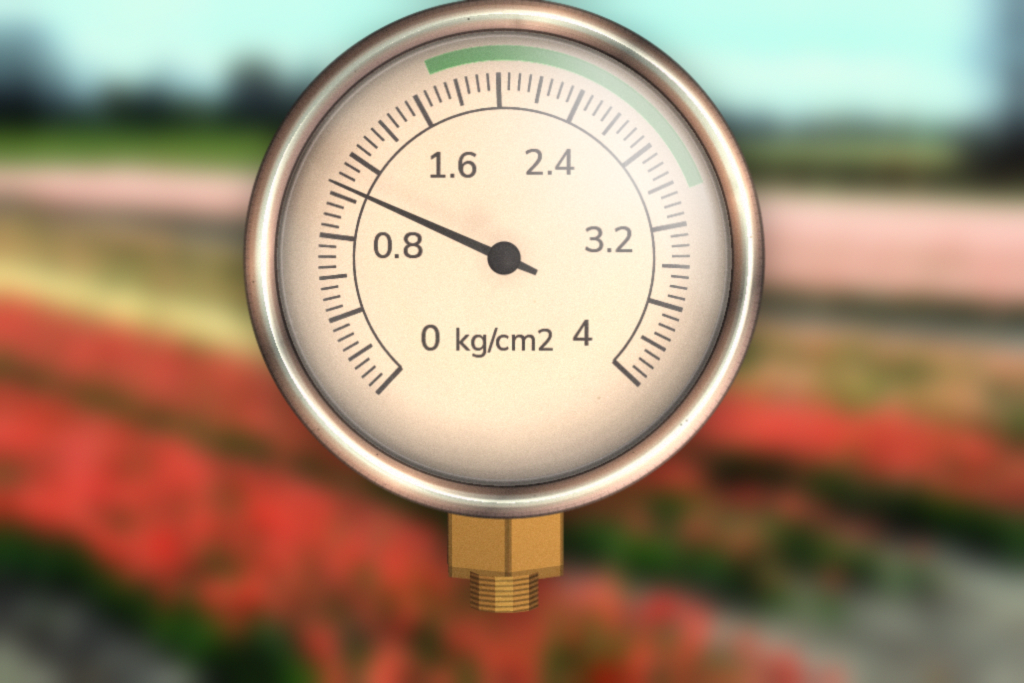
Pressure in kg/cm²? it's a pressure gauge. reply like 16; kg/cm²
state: 1.05; kg/cm²
